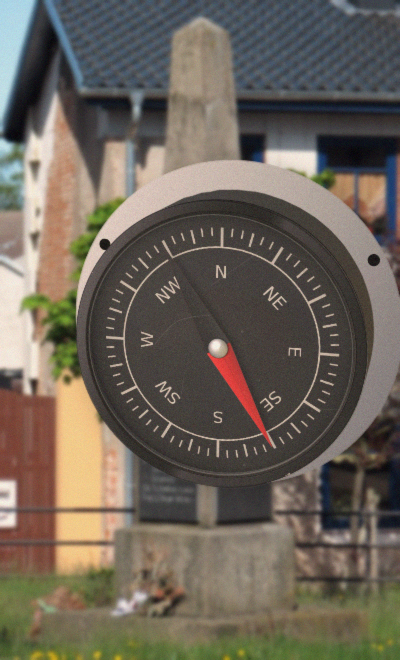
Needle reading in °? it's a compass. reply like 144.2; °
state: 150; °
